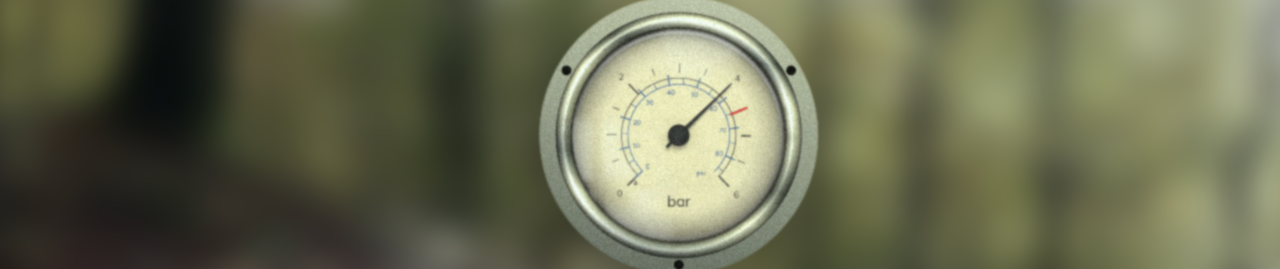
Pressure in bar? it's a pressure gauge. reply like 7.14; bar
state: 4; bar
